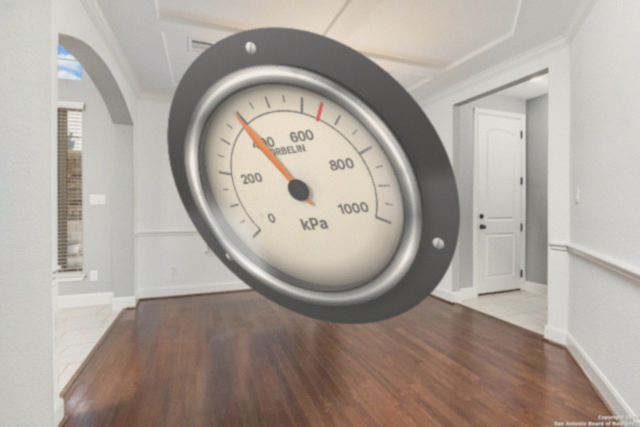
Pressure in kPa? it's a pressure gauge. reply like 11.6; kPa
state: 400; kPa
